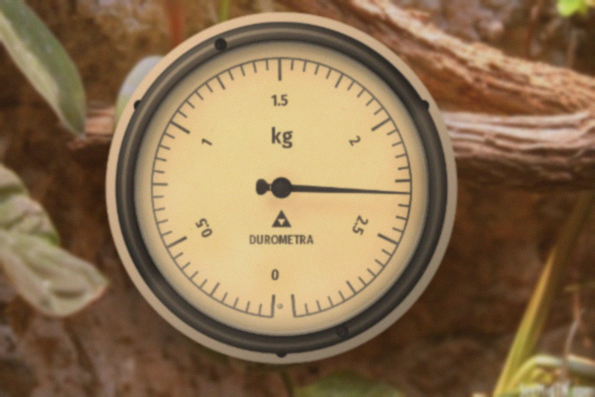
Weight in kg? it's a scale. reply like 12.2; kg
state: 2.3; kg
